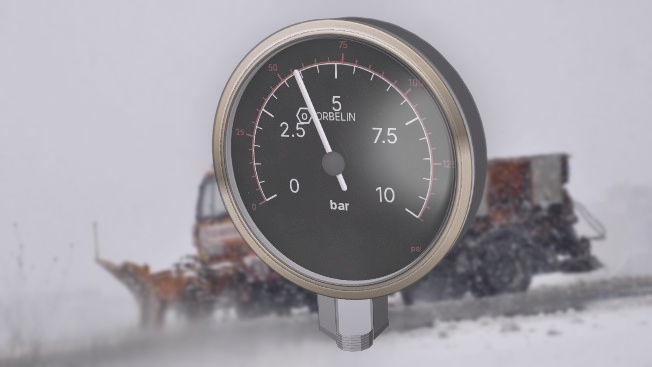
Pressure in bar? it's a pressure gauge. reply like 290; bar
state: 4; bar
